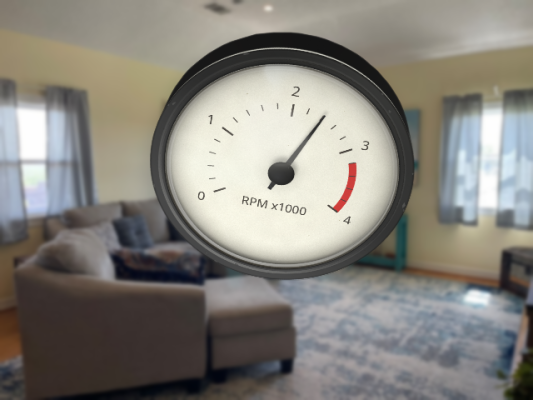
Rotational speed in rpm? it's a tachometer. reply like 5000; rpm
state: 2400; rpm
